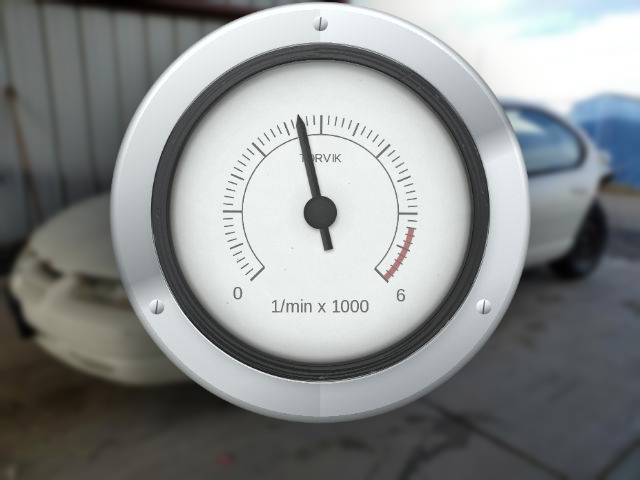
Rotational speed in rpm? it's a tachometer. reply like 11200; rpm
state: 2700; rpm
